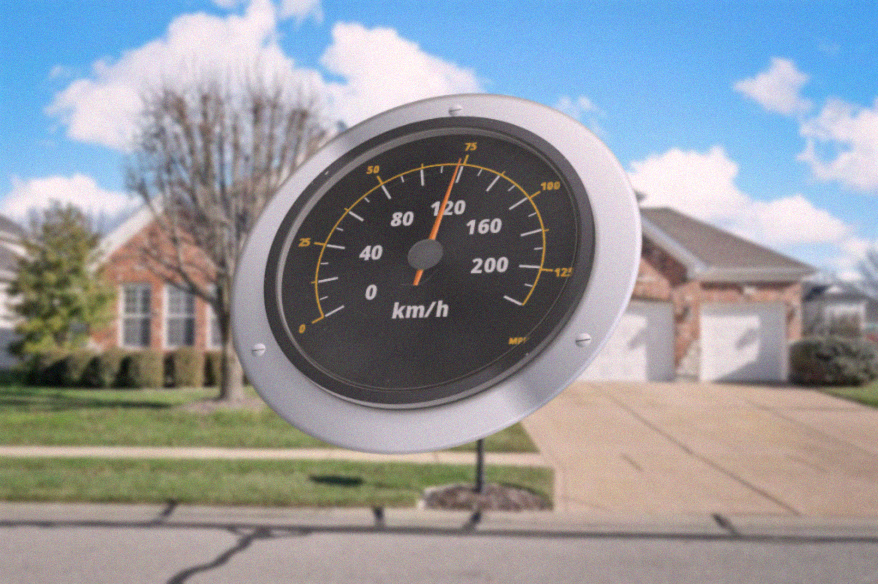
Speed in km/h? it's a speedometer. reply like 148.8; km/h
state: 120; km/h
